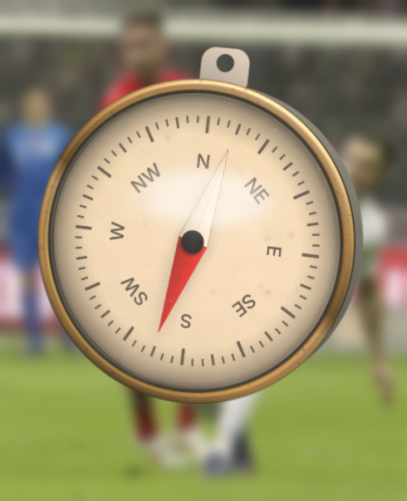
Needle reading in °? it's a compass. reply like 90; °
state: 195; °
